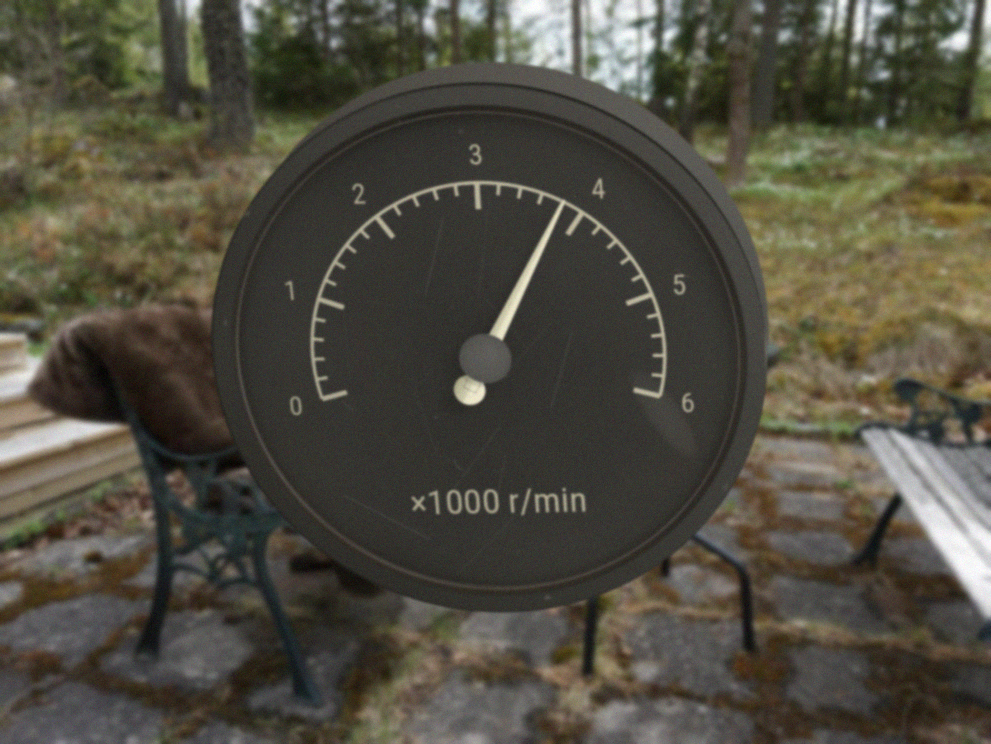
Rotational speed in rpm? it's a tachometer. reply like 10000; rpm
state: 3800; rpm
